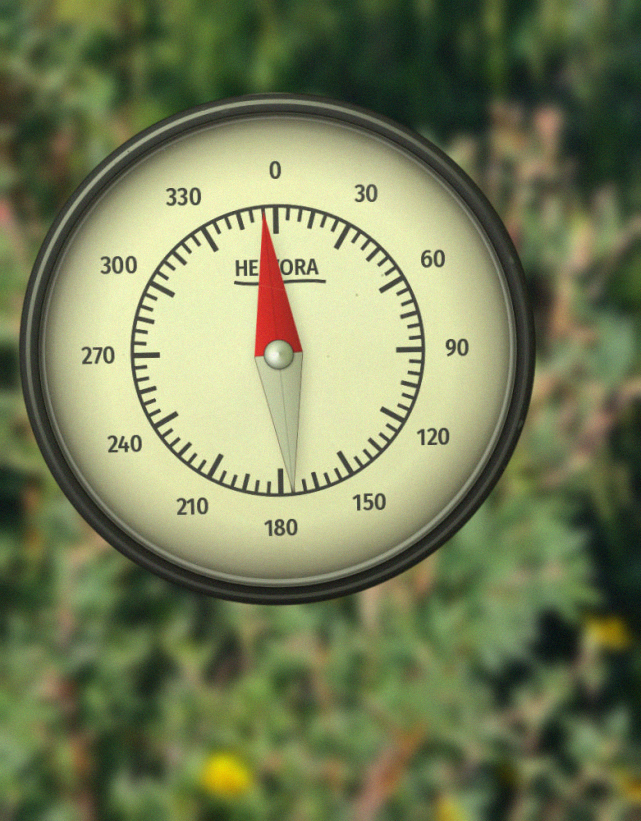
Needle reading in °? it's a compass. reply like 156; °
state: 355; °
